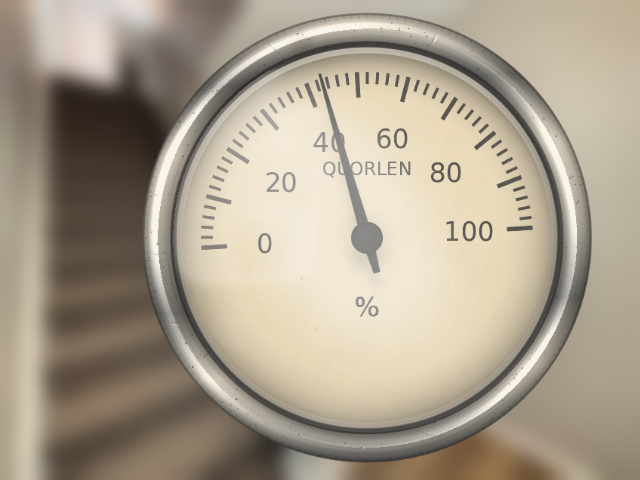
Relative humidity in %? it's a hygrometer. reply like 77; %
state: 43; %
